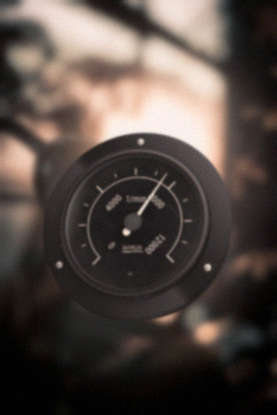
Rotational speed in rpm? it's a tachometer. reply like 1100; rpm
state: 7500; rpm
